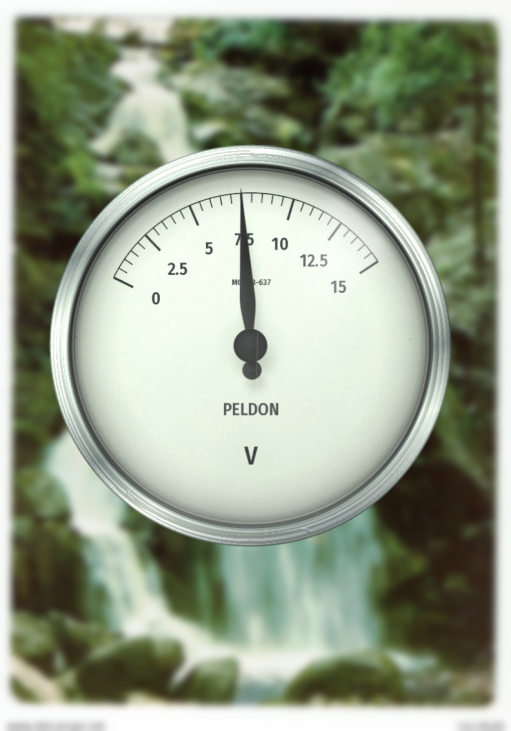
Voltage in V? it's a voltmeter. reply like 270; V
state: 7.5; V
